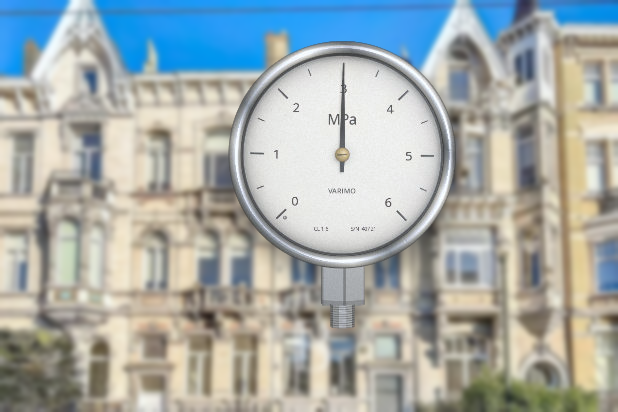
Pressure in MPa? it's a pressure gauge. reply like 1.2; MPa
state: 3; MPa
